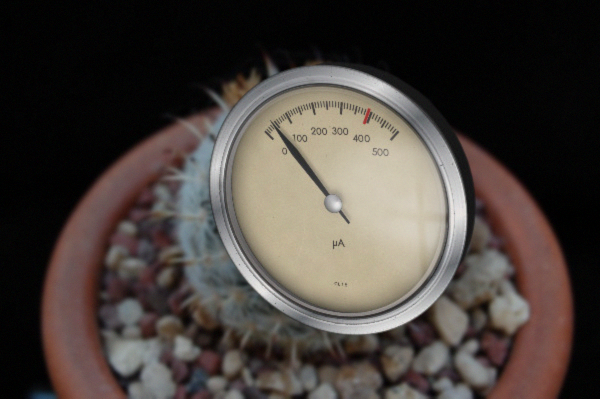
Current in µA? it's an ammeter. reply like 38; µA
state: 50; µA
